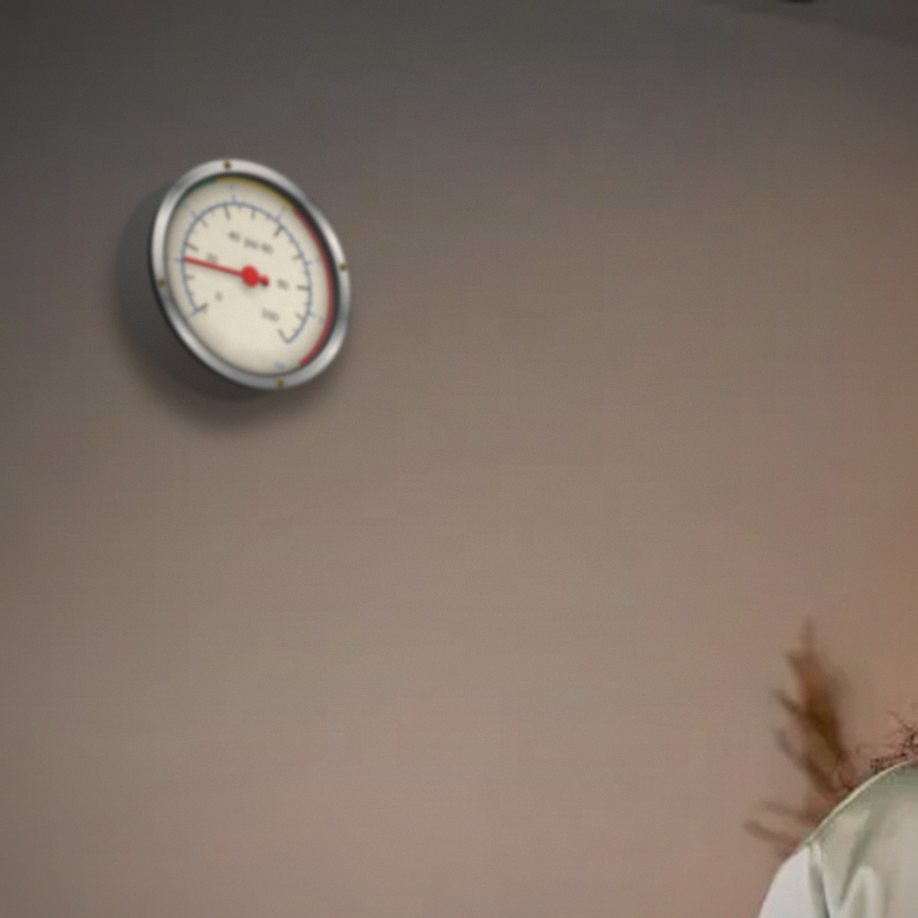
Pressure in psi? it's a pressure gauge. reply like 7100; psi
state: 15; psi
